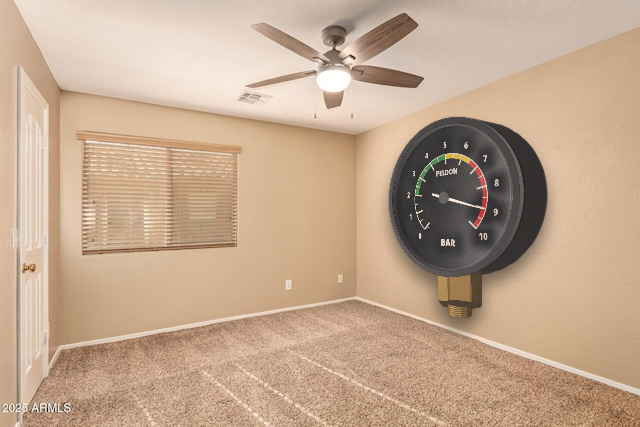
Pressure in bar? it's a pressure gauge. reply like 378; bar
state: 9; bar
